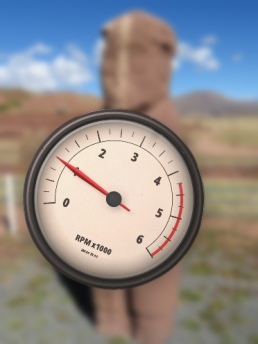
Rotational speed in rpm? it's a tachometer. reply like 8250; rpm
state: 1000; rpm
